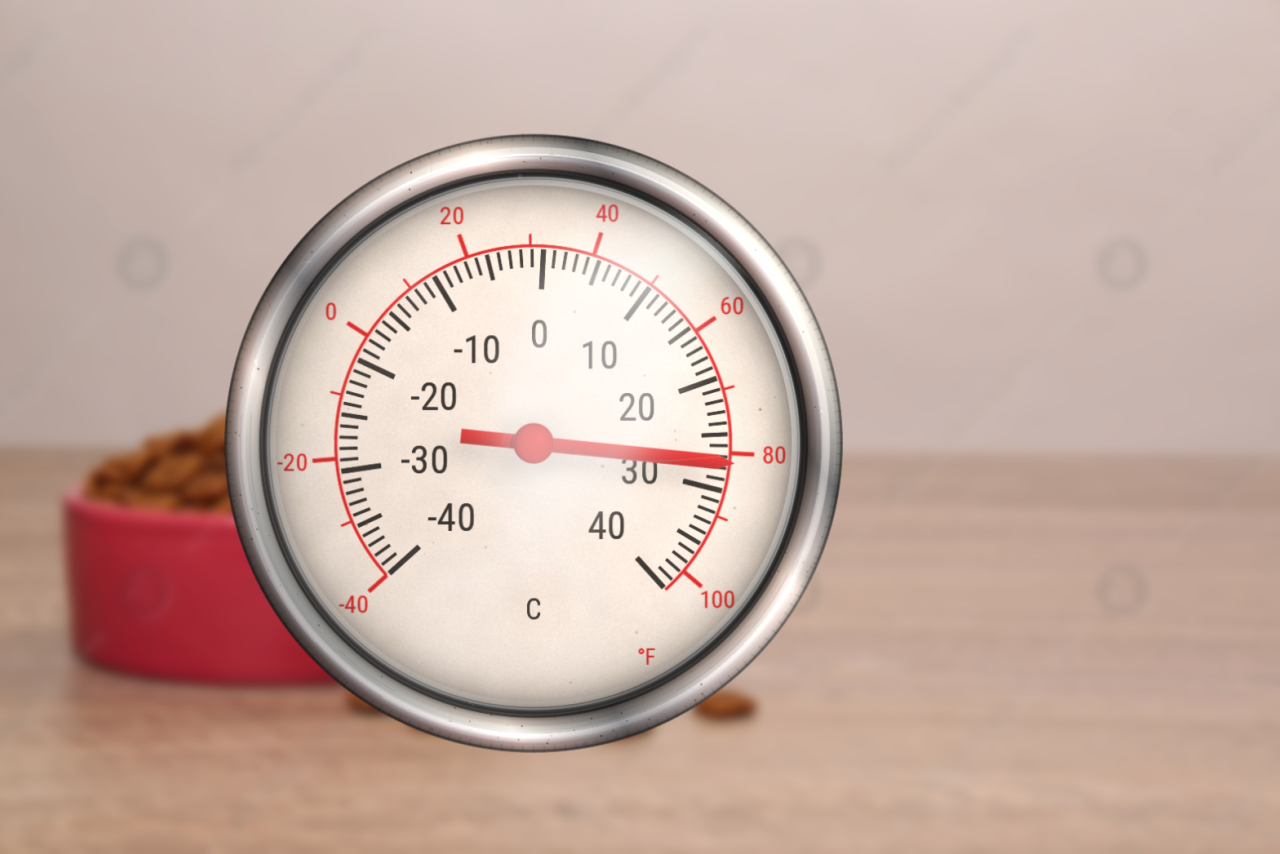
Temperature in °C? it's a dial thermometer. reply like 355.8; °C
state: 27.5; °C
